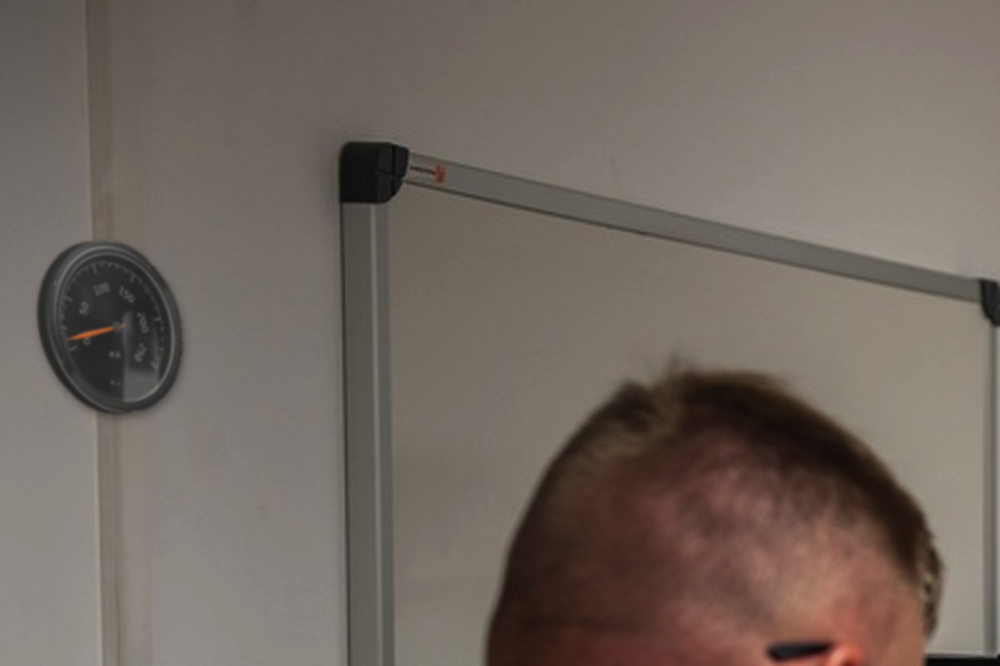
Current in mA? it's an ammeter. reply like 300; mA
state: 10; mA
